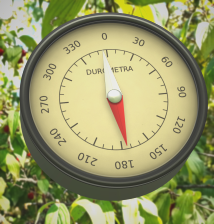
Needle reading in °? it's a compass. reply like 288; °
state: 175; °
